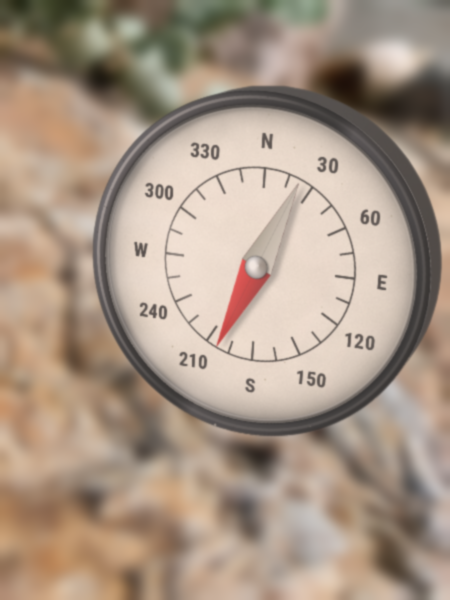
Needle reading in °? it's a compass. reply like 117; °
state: 202.5; °
